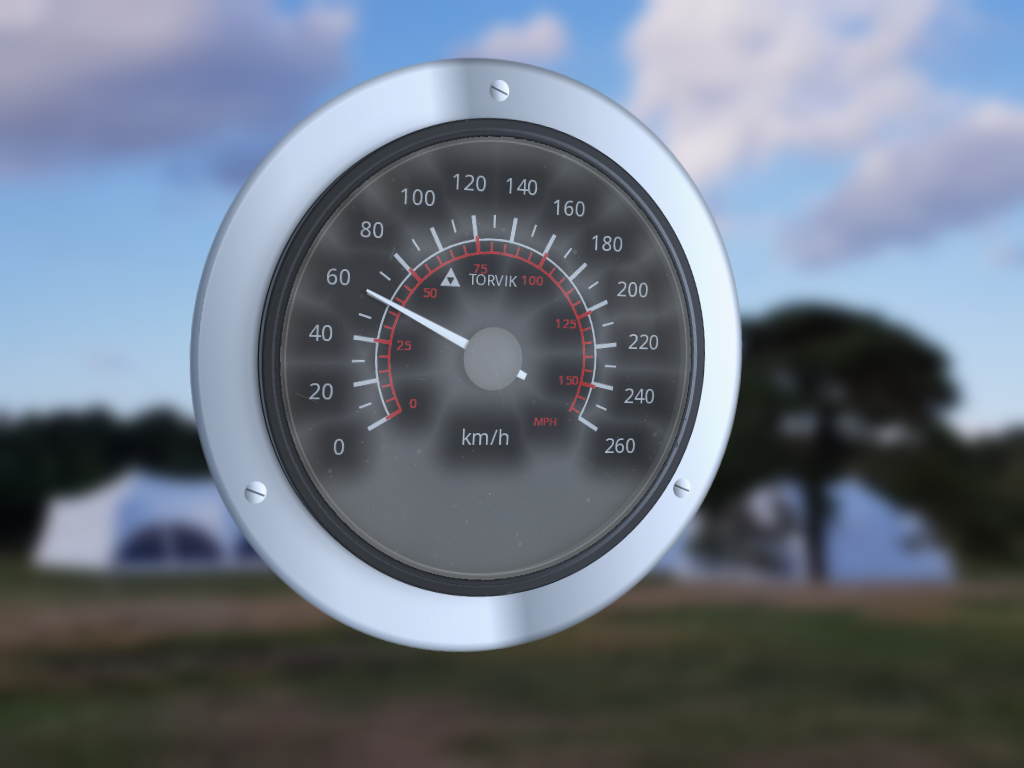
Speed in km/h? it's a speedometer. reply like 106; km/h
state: 60; km/h
